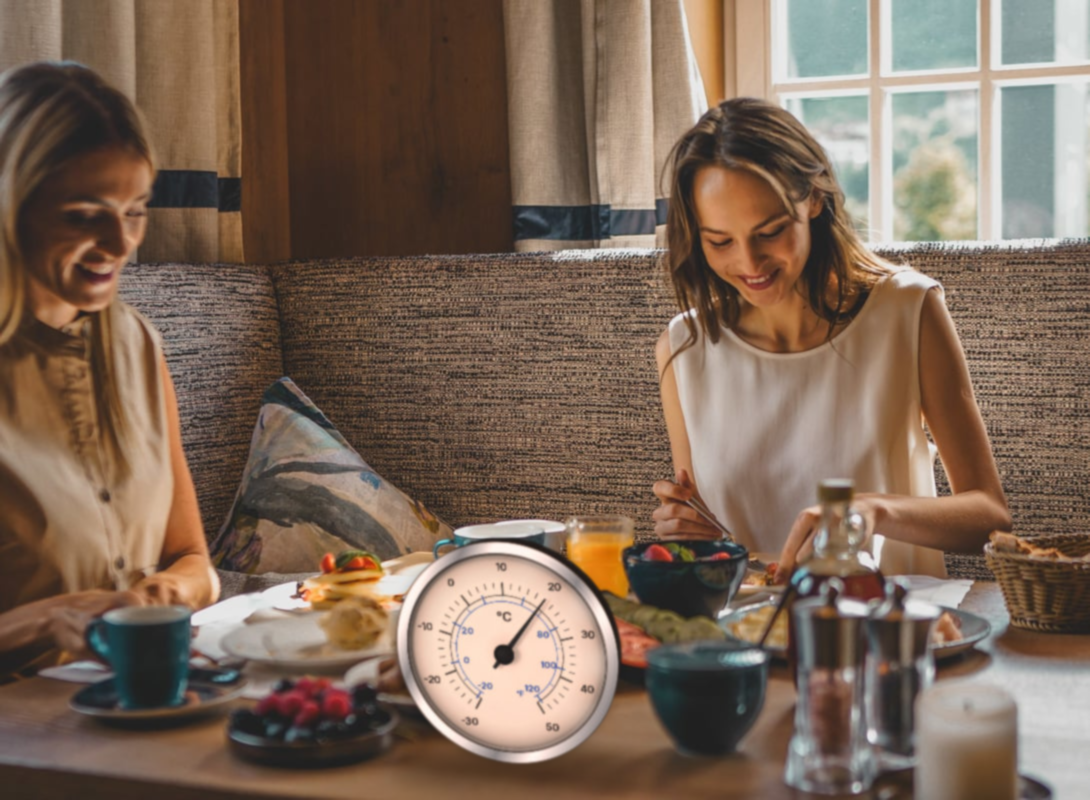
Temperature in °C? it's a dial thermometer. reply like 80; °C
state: 20; °C
